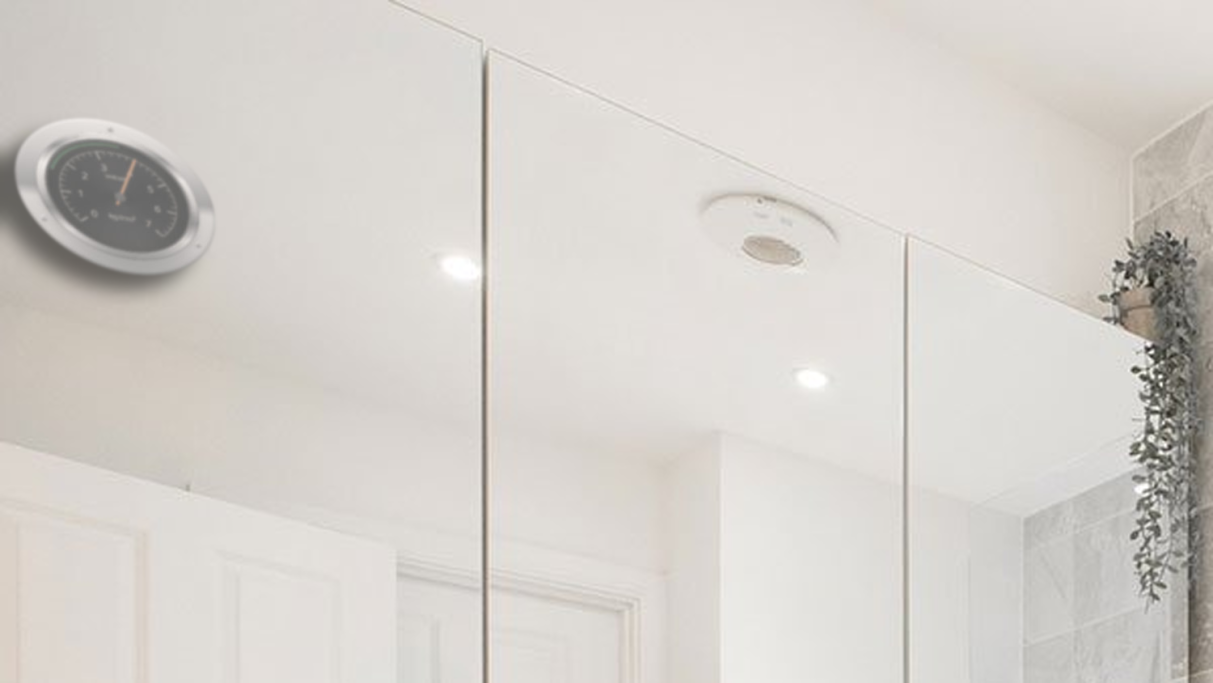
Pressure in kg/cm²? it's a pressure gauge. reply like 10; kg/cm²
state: 4; kg/cm²
